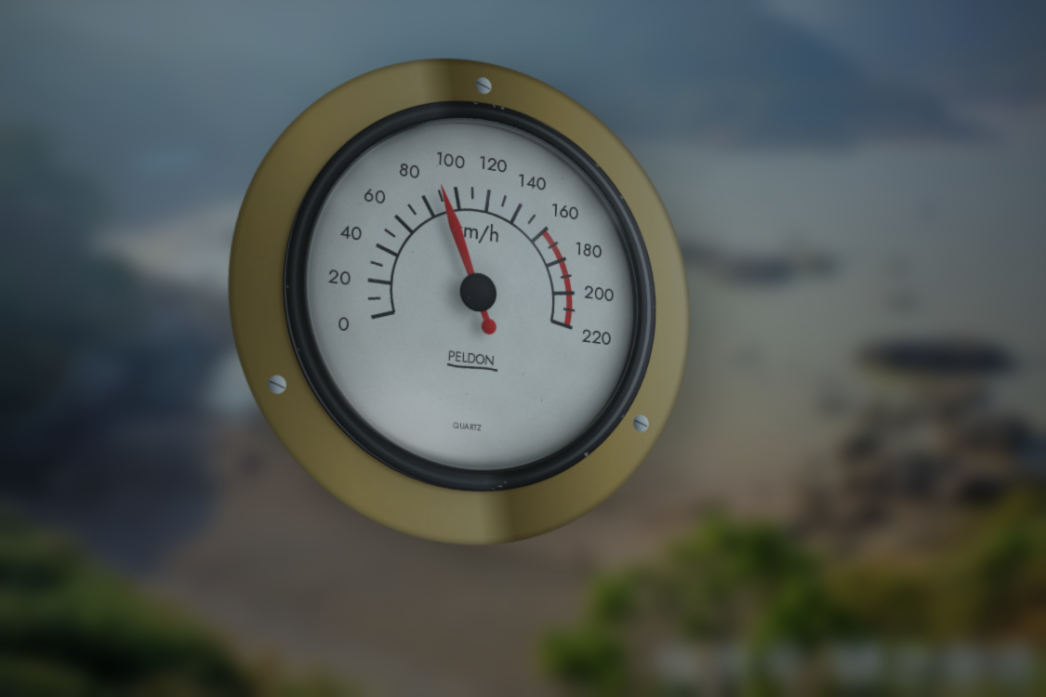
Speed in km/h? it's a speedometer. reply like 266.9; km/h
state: 90; km/h
